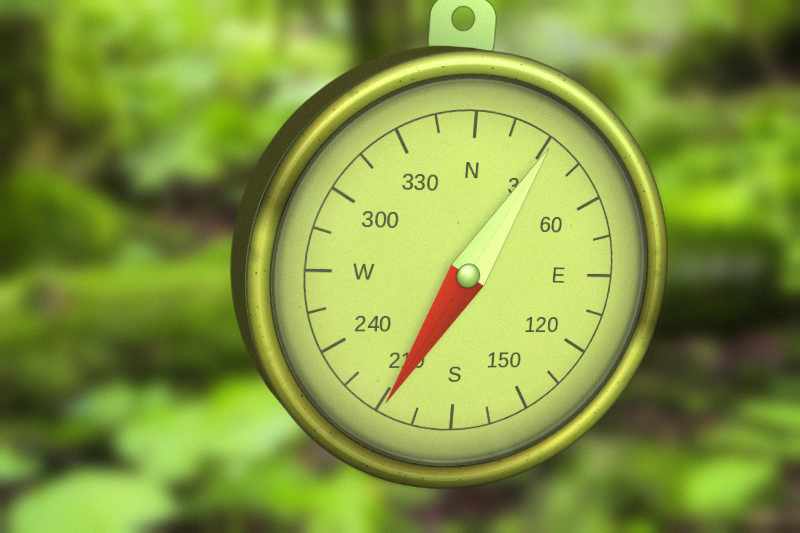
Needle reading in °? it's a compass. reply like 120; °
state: 210; °
